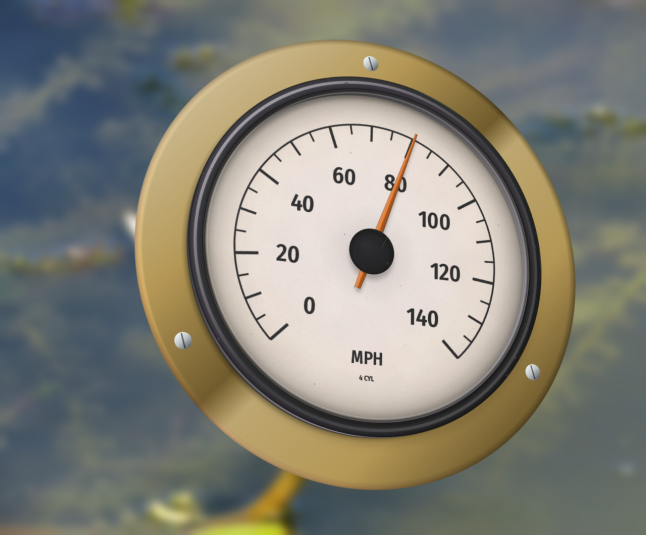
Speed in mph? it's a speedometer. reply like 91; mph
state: 80; mph
